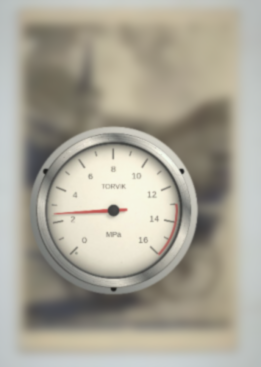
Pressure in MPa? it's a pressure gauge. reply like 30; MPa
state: 2.5; MPa
